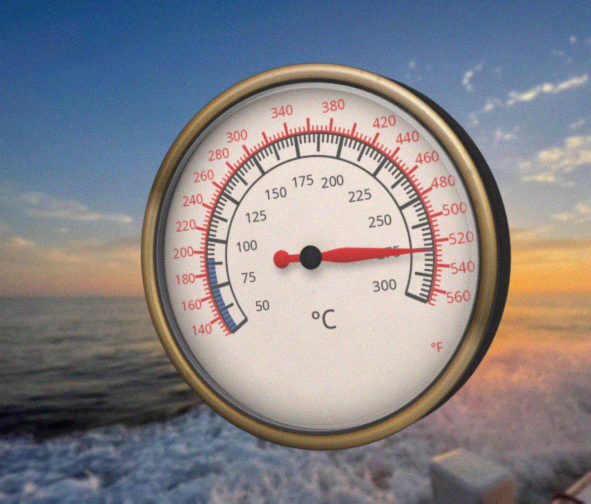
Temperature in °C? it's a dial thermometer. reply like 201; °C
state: 275; °C
